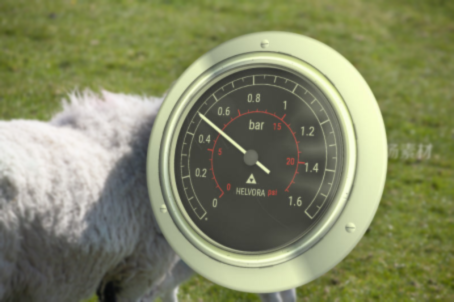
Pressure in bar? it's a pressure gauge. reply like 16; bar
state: 0.5; bar
